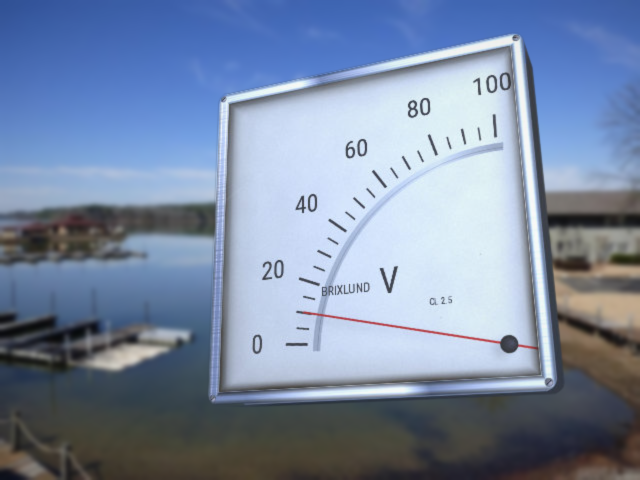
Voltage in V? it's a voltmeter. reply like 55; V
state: 10; V
